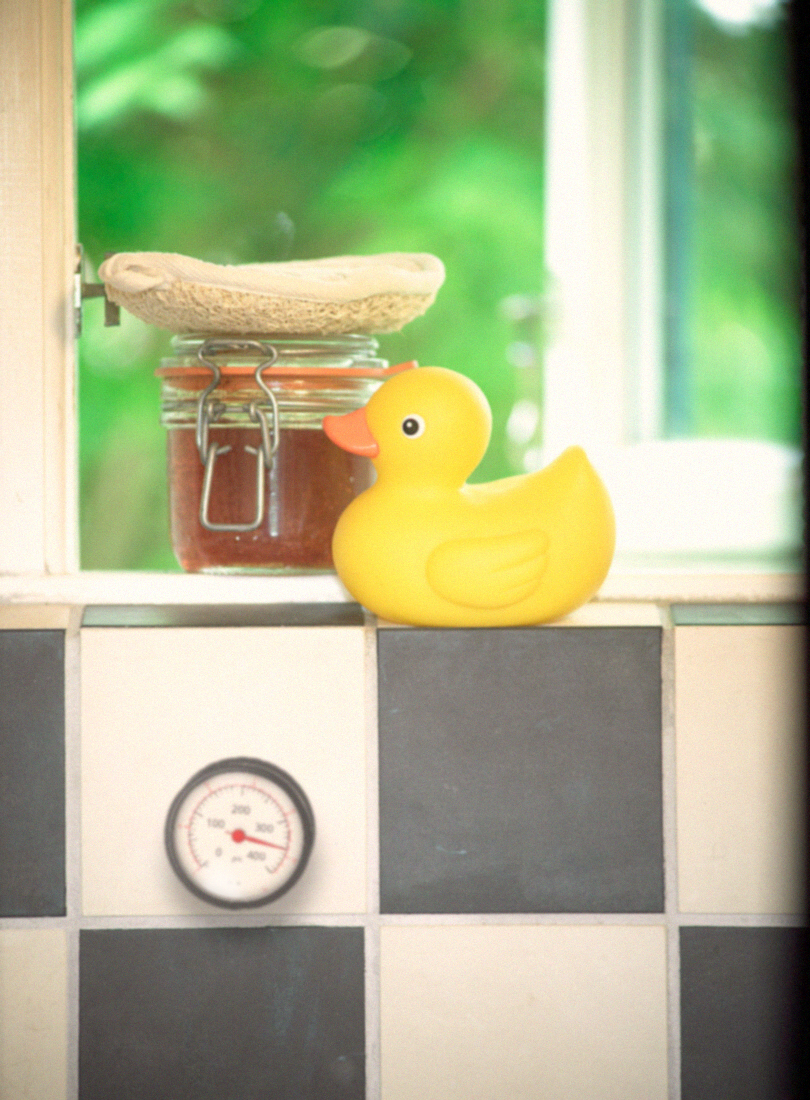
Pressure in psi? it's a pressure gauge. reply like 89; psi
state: 350; psi
